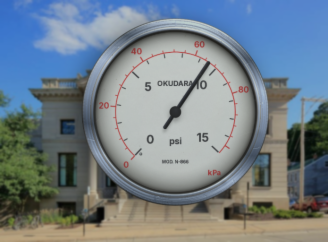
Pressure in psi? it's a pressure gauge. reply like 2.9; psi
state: 9.5; psi
